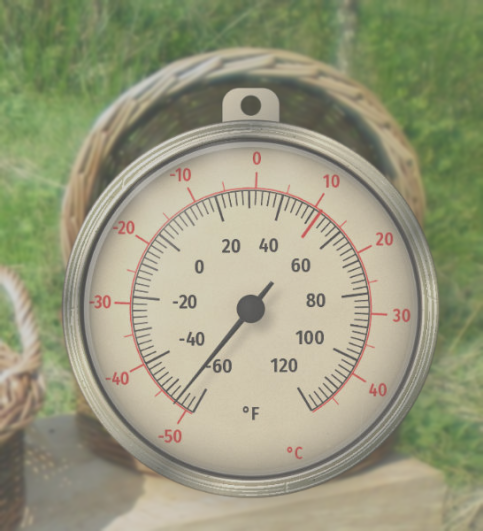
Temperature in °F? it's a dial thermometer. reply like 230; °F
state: -54; °F
